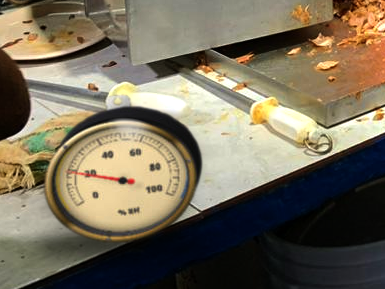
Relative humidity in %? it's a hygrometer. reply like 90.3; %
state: 20; %
